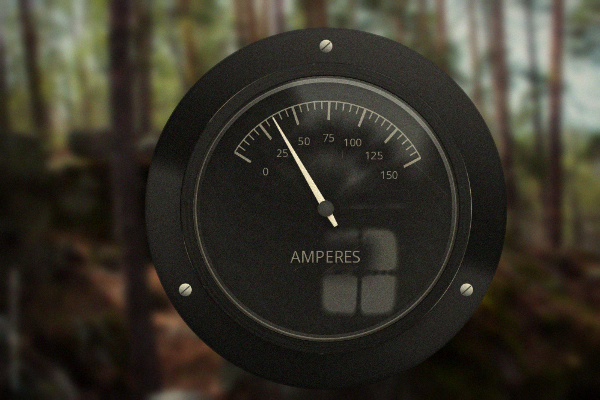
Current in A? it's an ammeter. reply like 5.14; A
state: 35; A
